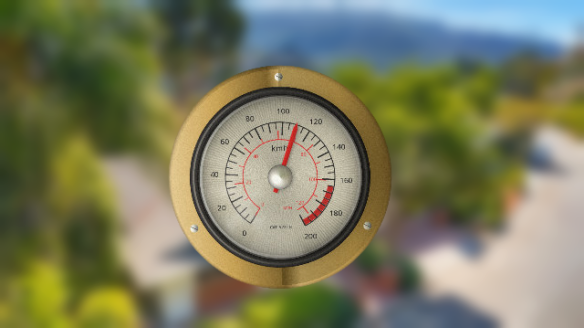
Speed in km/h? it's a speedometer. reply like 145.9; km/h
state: 110; km/h
